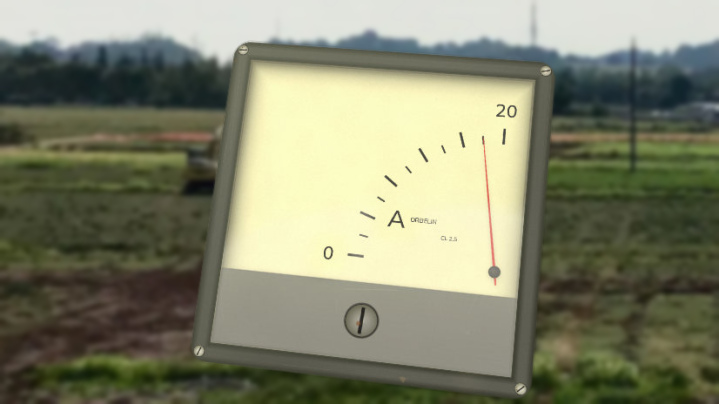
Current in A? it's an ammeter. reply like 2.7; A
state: 18; A
